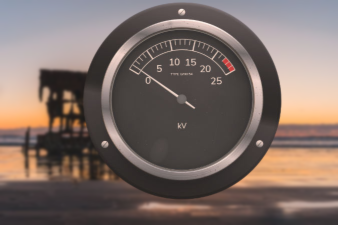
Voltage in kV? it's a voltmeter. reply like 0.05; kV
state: 1; kV
